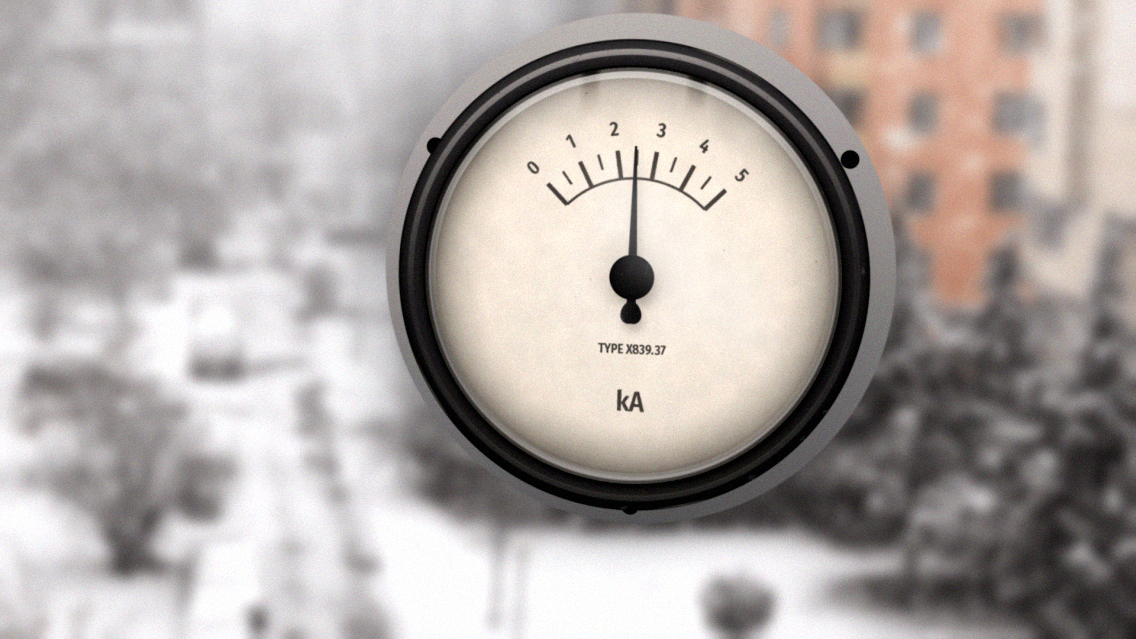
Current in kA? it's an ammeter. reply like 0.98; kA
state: 2.5; kA
